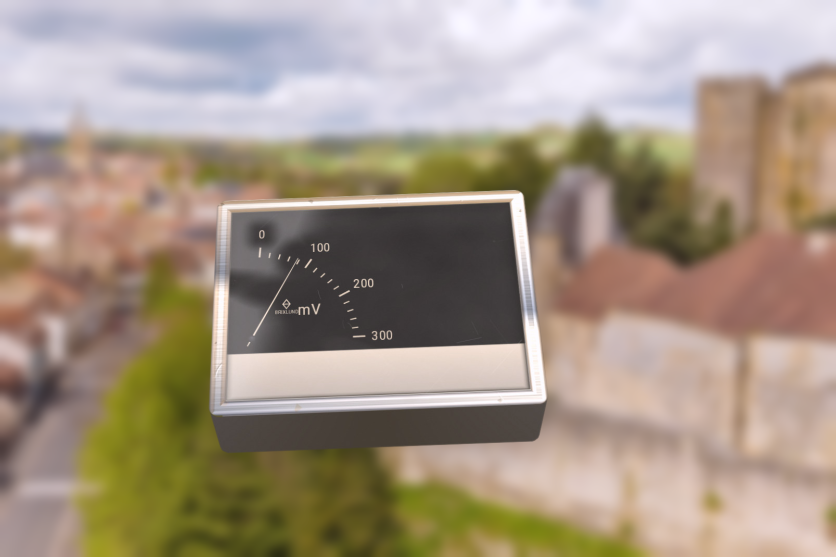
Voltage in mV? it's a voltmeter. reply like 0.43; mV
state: 80; mV
